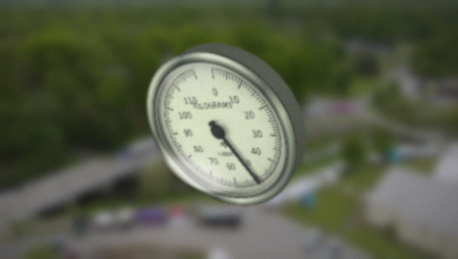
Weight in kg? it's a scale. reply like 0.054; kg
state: 50; kg
